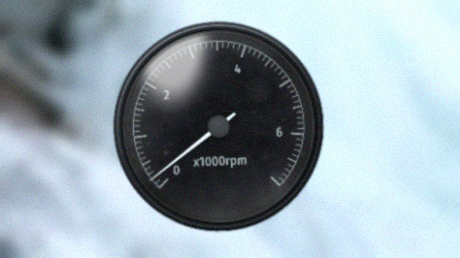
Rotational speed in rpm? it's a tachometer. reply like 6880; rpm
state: 200; rpm
